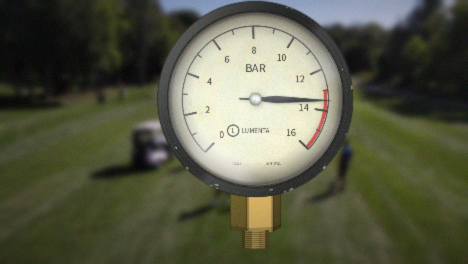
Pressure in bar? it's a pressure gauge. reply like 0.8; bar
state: 13.5; bar
